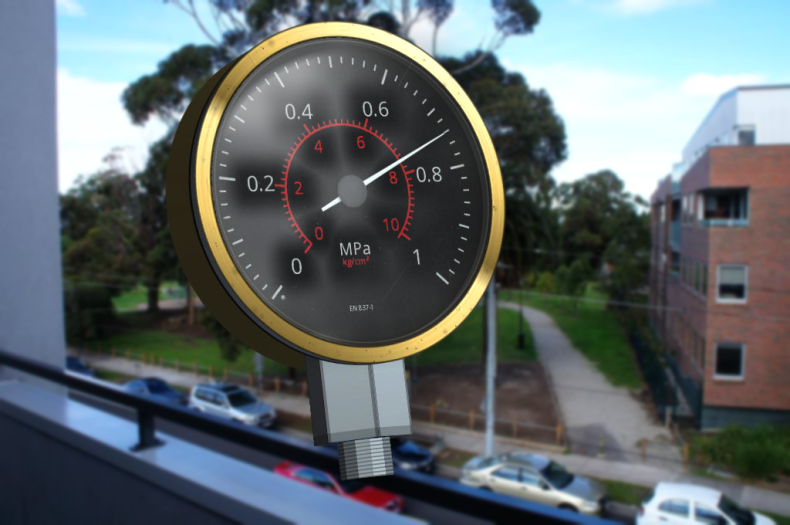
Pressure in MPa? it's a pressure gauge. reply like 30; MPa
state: 0.74; MPa
